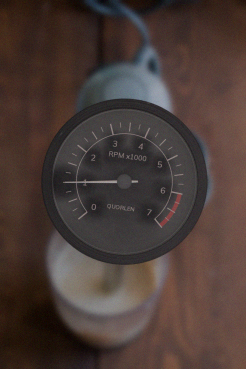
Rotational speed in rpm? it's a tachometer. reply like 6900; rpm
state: 1000; rpm
